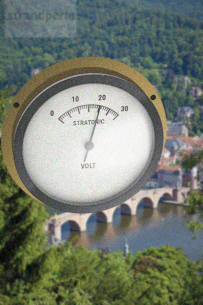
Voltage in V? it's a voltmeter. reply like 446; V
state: 20; V
